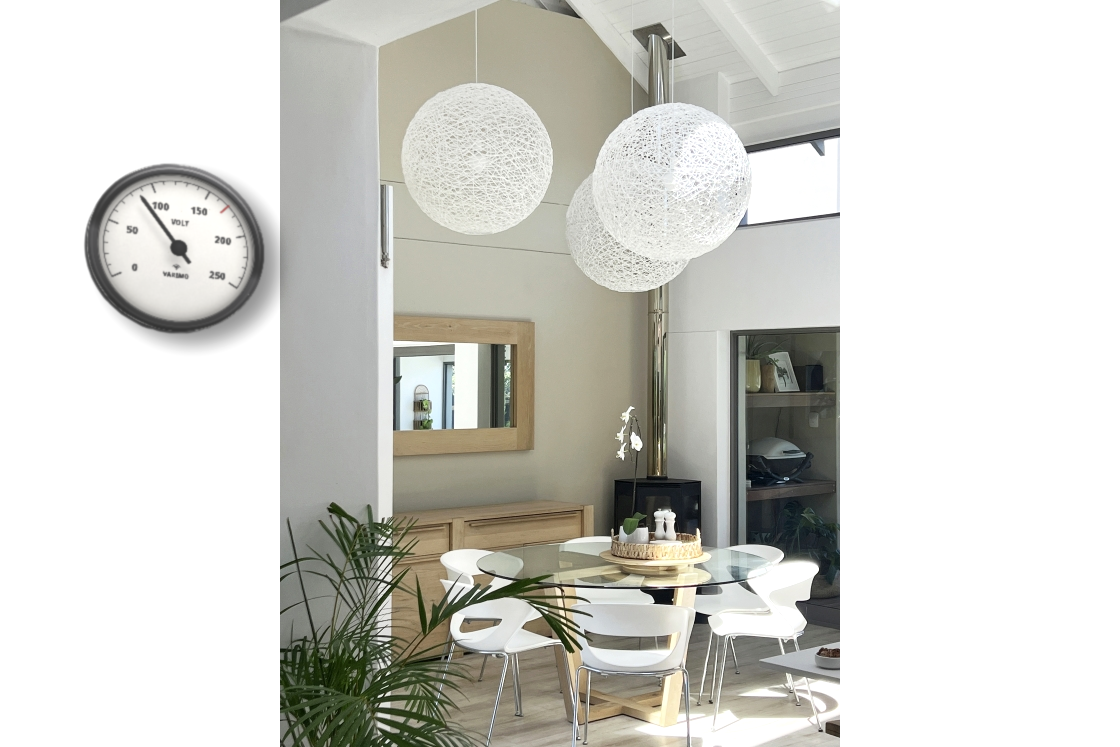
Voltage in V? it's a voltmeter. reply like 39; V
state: 85; V
